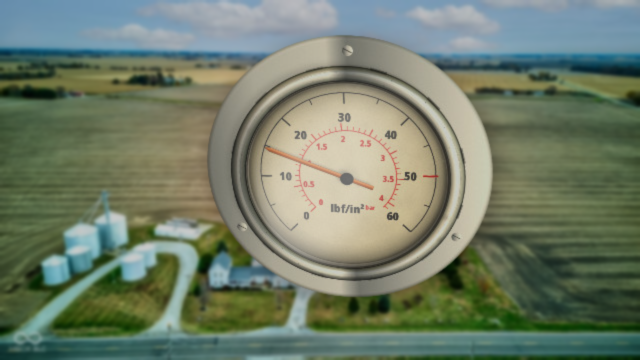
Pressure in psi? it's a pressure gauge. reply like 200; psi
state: 15; psi
